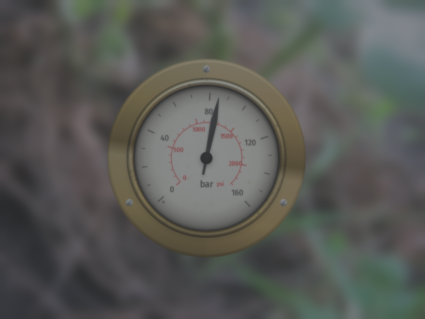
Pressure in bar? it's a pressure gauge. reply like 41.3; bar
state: 85; bar
